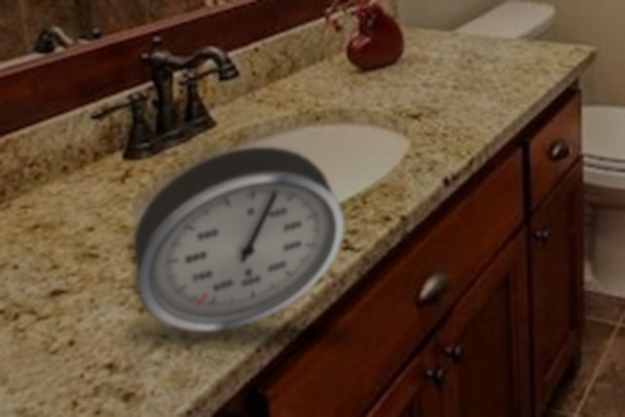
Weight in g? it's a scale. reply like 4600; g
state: 50; g
